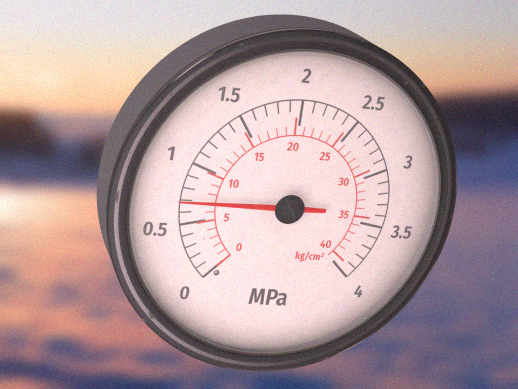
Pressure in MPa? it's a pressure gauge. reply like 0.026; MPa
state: 0.7; MPa
